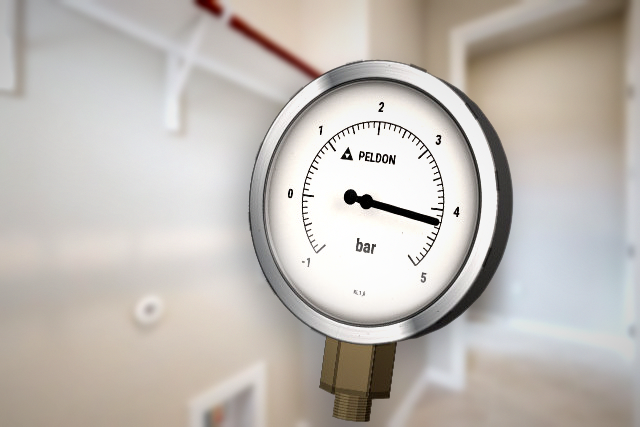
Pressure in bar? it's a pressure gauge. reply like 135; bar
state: 4.2; bar
